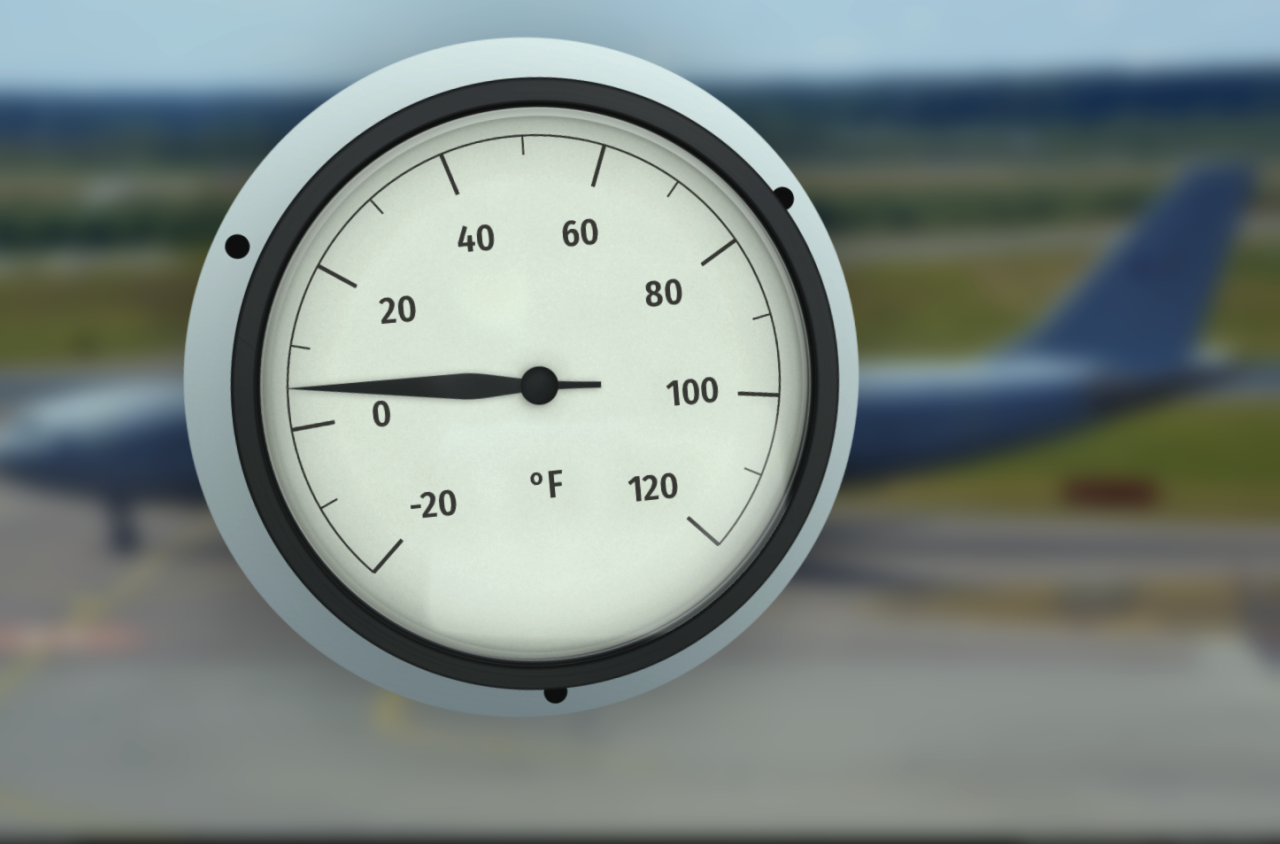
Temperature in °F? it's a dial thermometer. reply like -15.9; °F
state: 5; °F
